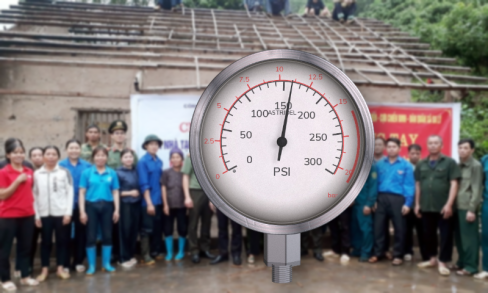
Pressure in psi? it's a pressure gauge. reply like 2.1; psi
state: 160; psi
